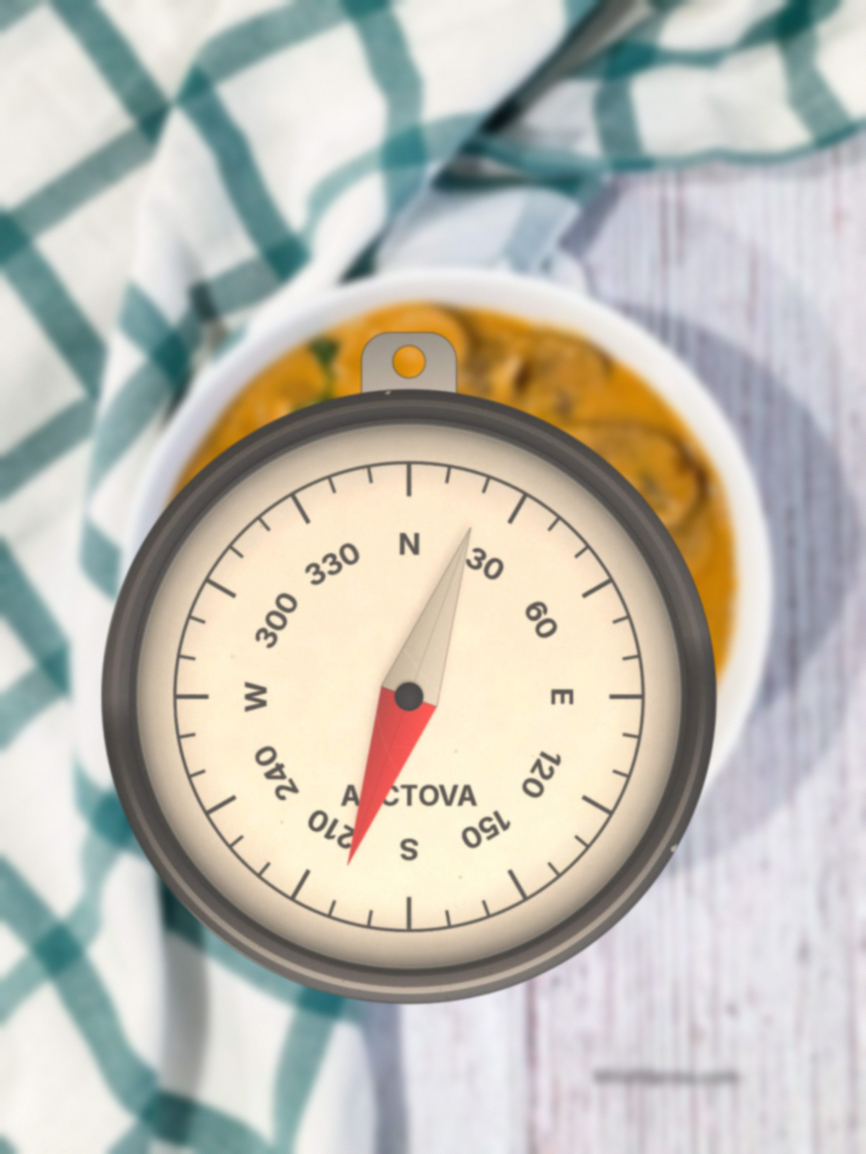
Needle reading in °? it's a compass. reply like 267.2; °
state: 200; °
